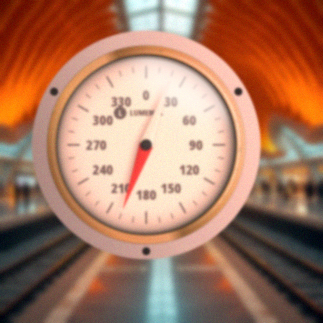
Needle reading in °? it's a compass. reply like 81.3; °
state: 200; °
